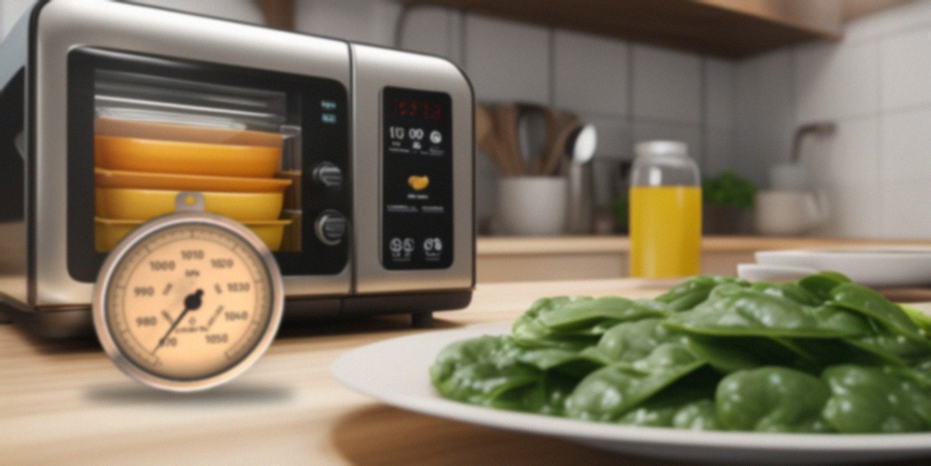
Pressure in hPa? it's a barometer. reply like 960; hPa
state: 972; hPa
